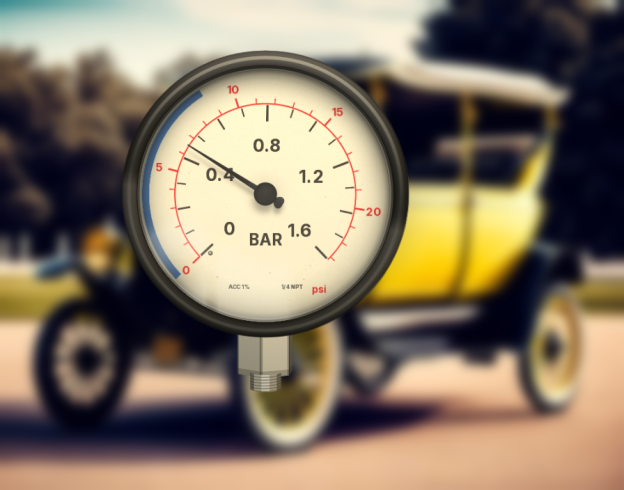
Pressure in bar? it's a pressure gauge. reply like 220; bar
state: 0.45; bar
